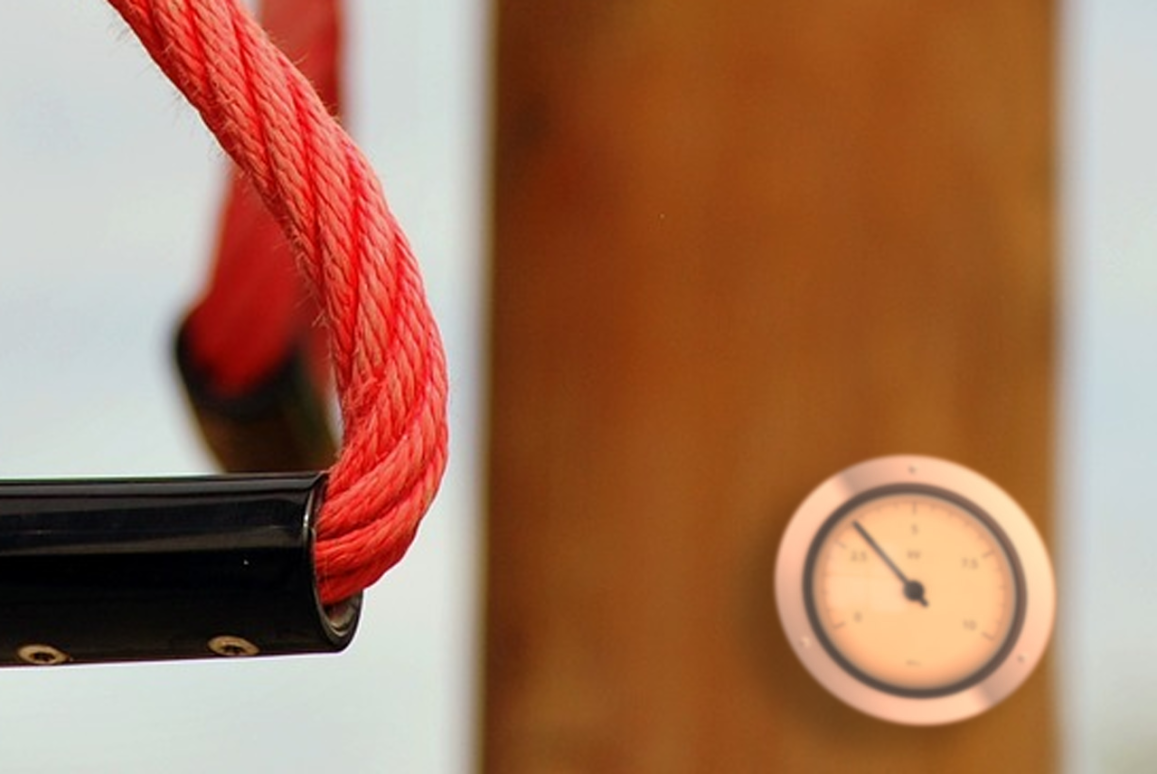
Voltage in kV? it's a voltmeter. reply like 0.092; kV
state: 3.25; kV
